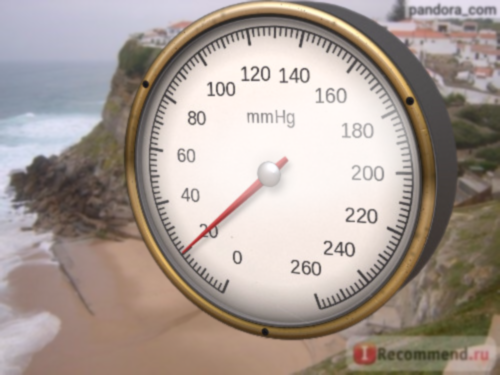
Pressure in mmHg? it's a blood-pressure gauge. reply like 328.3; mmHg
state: 20; mmHg
